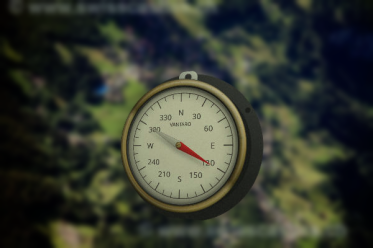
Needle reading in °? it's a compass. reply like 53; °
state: 120; °
